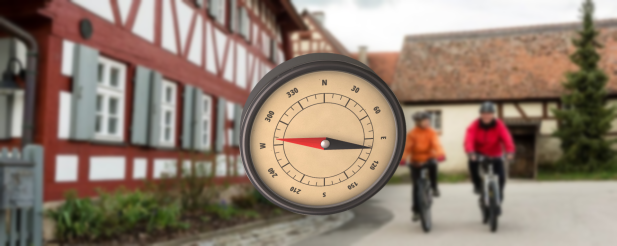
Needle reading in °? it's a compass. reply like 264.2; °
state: 280; °
